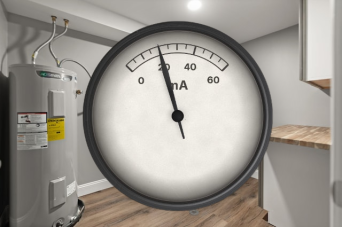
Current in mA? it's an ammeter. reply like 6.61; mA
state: 20; mA
